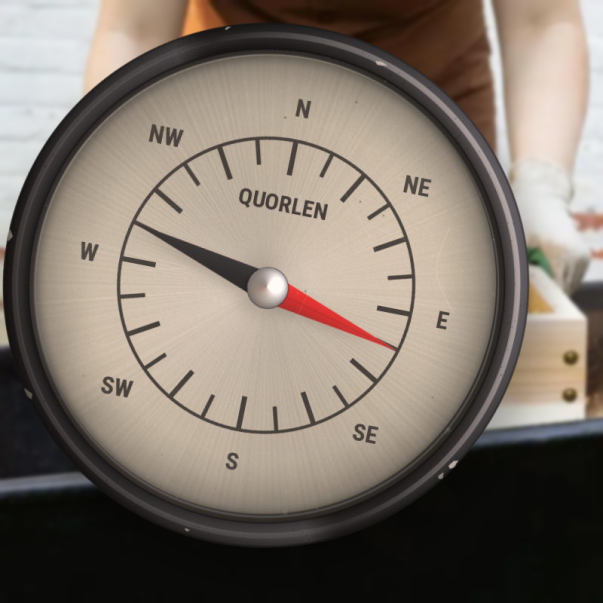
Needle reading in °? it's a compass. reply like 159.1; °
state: 105; °
